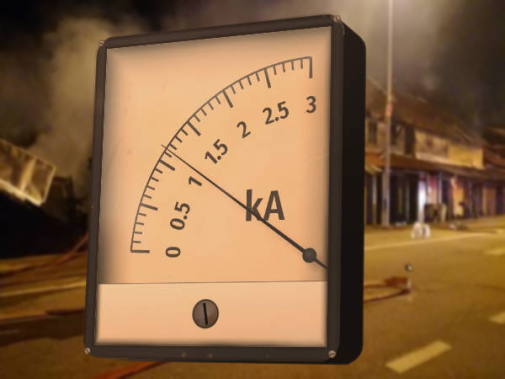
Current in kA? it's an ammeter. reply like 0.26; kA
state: 1.15; kA
